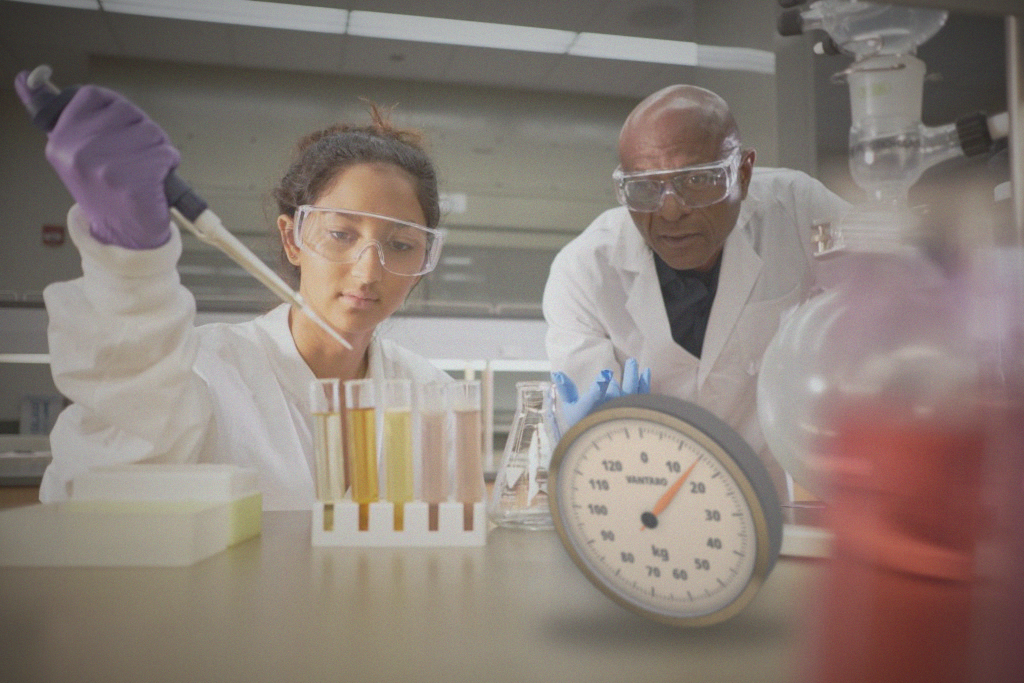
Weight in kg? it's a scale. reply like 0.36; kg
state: 15; kg
